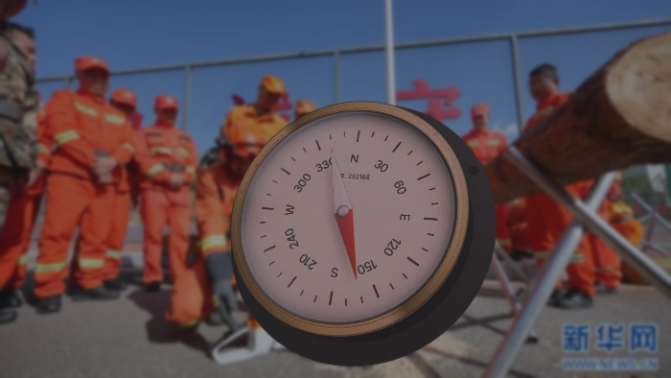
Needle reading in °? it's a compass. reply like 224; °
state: 160; °
